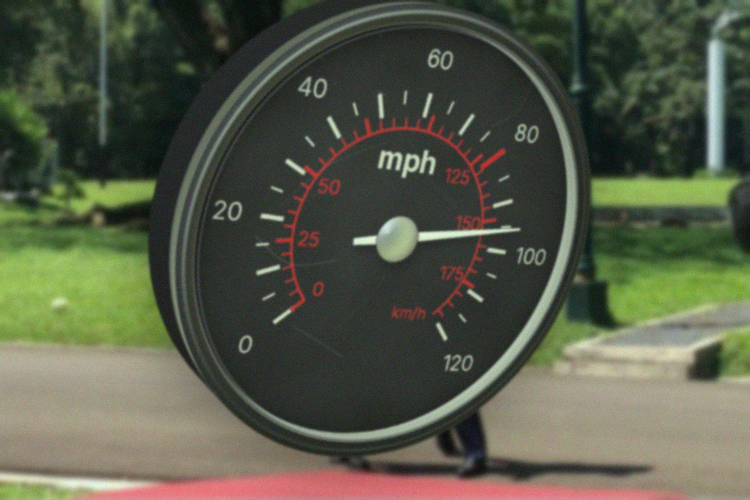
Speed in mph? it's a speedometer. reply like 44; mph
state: 95; mph
